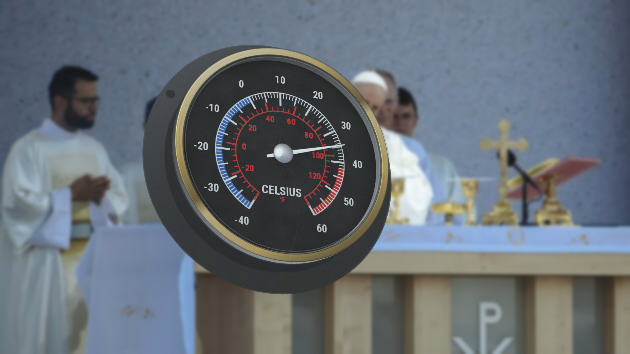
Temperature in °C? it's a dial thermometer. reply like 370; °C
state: 35; °C
